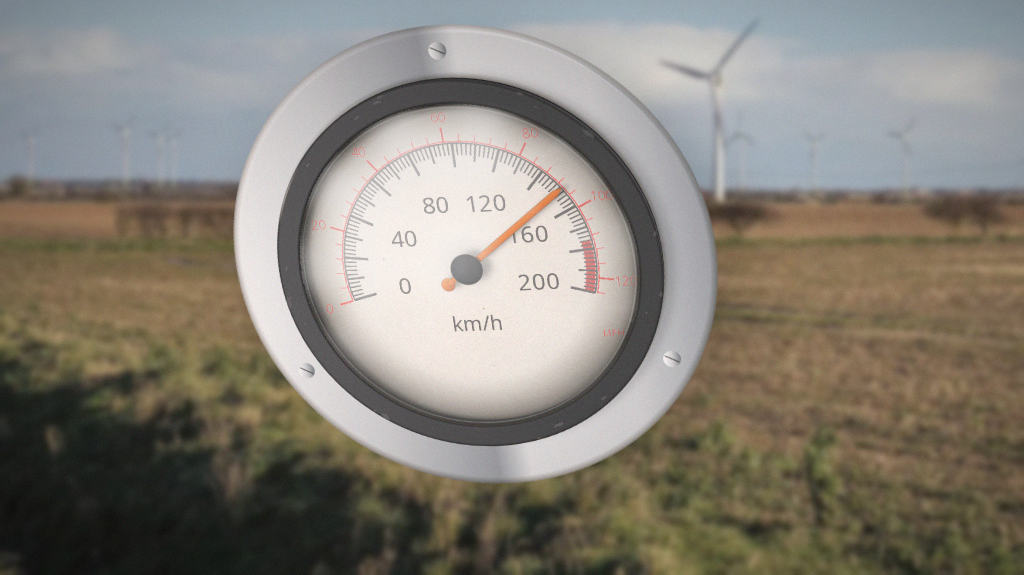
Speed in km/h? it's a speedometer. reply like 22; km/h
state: 150; km/h
